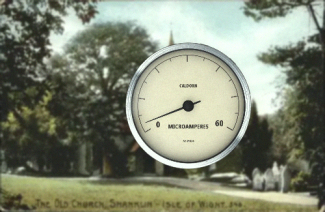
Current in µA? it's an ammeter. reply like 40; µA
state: 2.5; µA
